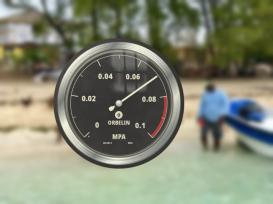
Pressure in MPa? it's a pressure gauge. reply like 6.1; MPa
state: 0.07; MPa
